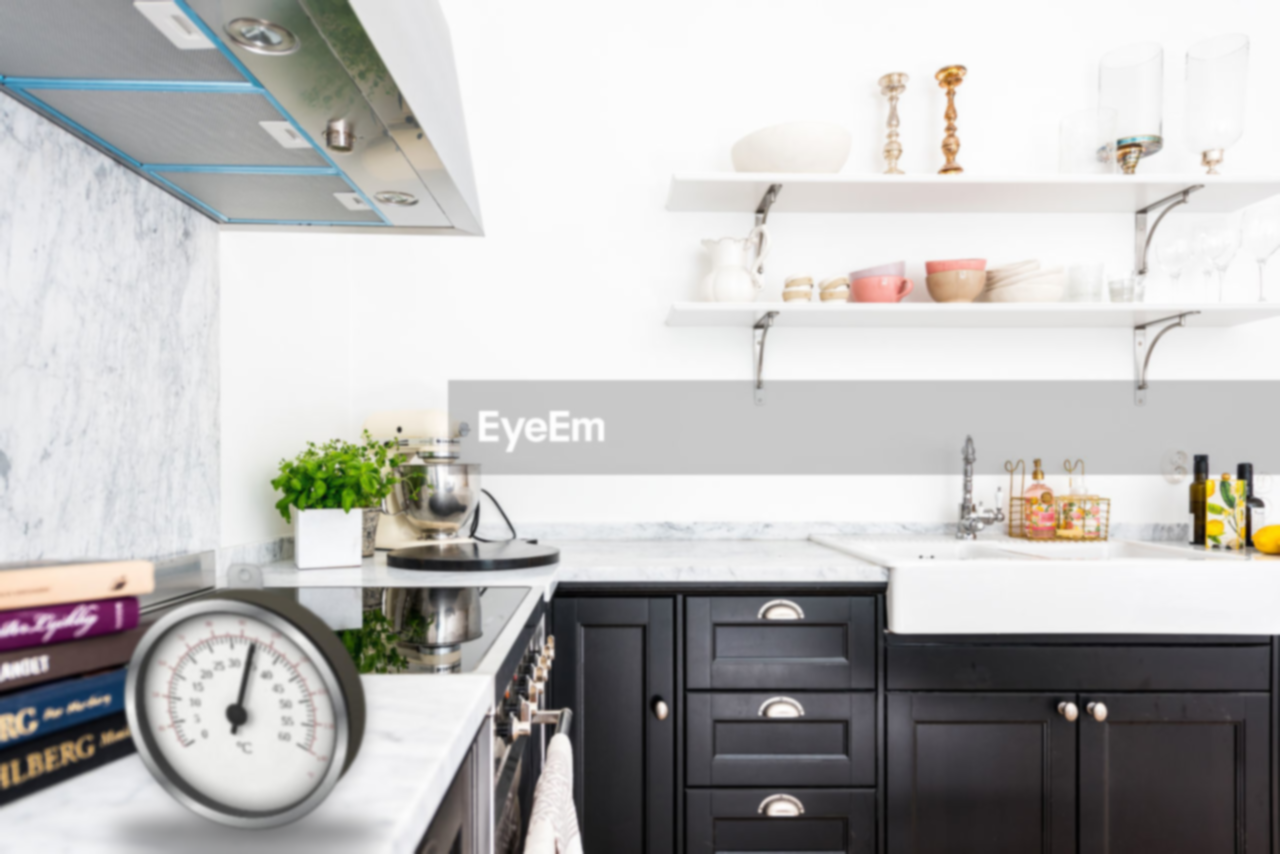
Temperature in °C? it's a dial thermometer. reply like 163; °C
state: 35; °C
